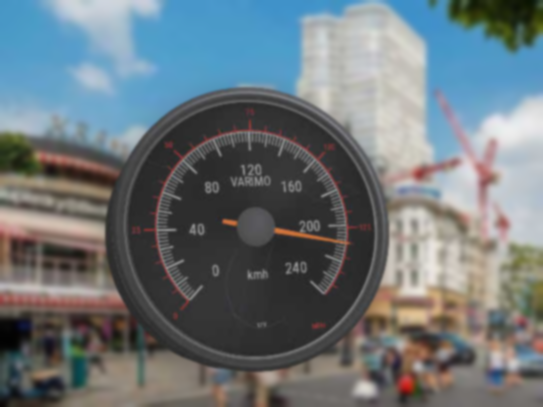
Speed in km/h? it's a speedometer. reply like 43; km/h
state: 210; km/h
